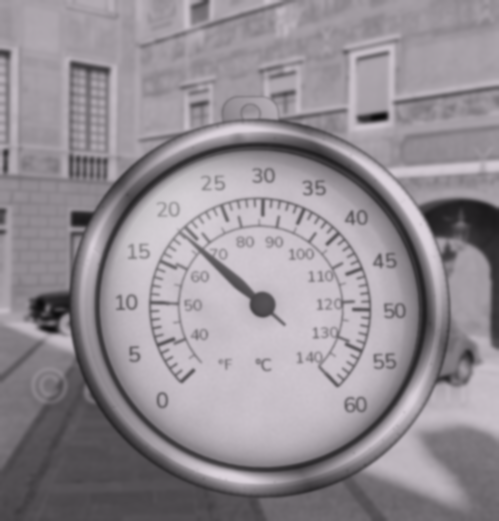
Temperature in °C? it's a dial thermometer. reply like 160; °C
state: 19; °C
